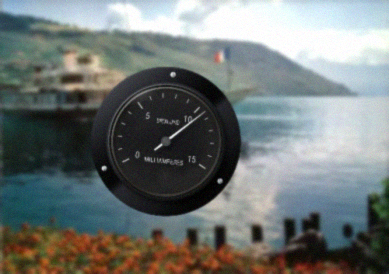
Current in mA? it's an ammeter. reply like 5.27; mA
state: 10.5; mA
